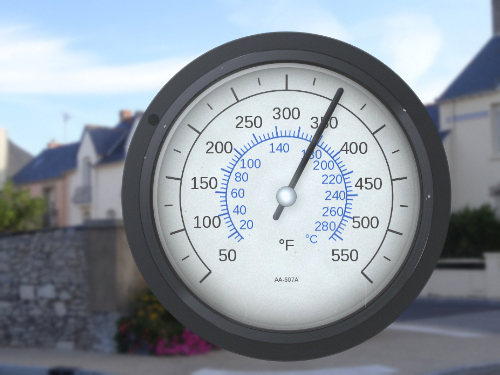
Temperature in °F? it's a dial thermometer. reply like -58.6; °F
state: 350; °F
